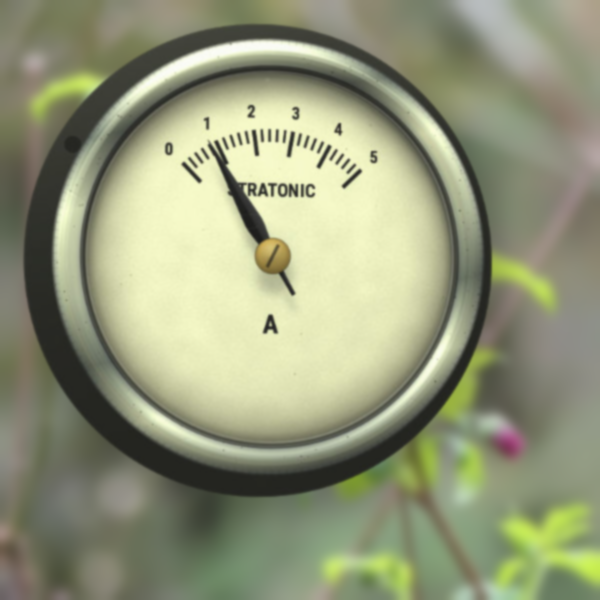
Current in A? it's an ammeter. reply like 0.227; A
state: 0.8; A
